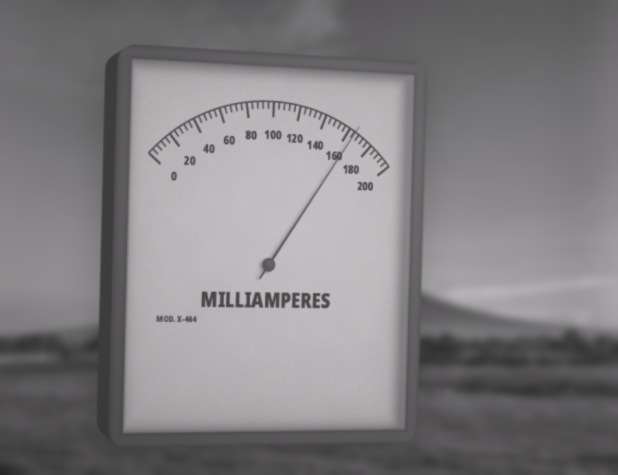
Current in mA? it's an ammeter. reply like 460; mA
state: 164; mA
